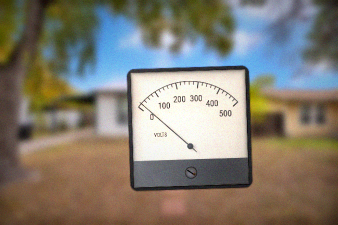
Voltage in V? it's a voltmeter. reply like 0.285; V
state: 20; V
